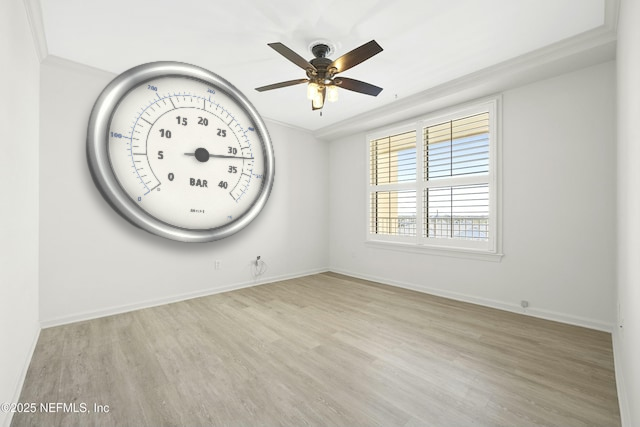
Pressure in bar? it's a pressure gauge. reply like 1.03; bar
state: 32; bar
